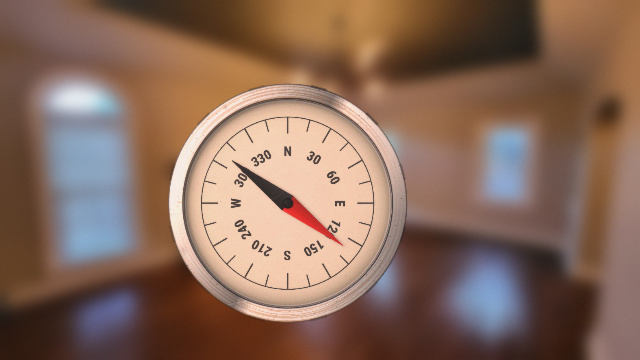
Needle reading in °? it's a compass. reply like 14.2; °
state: 127.5; °
